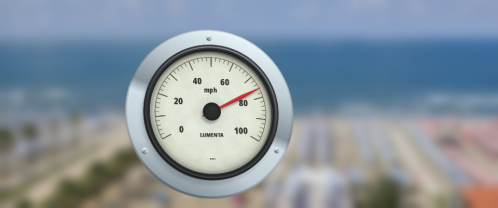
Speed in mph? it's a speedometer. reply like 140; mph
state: 76; mph
